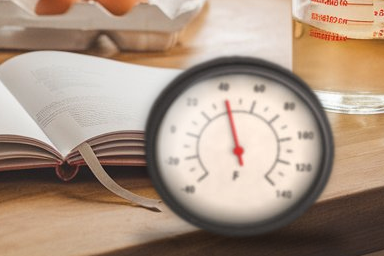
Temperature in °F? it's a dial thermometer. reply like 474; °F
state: 40; °F
